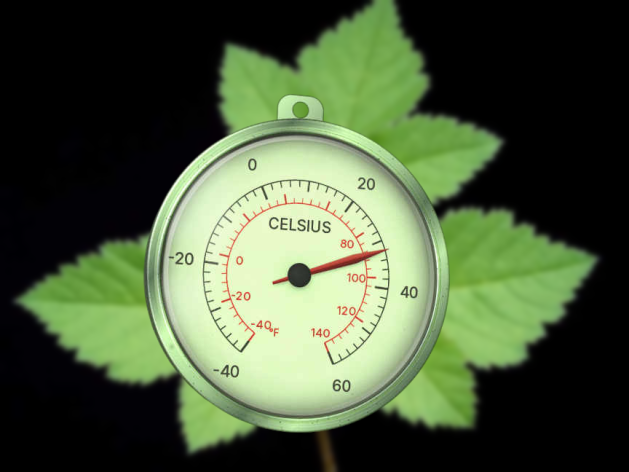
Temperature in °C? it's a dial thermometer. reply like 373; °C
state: 32; °C
